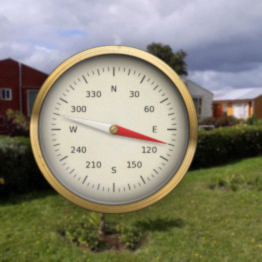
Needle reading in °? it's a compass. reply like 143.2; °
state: 105; °
